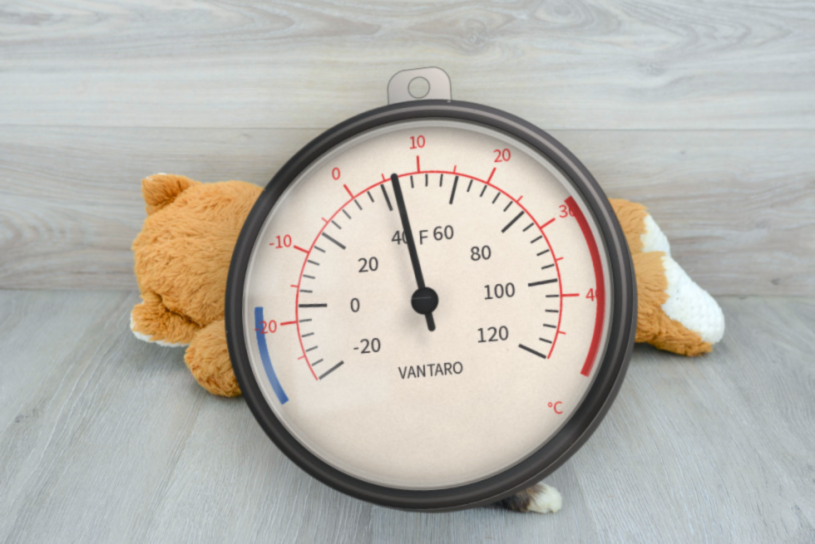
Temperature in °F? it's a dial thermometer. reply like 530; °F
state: 44; °F
